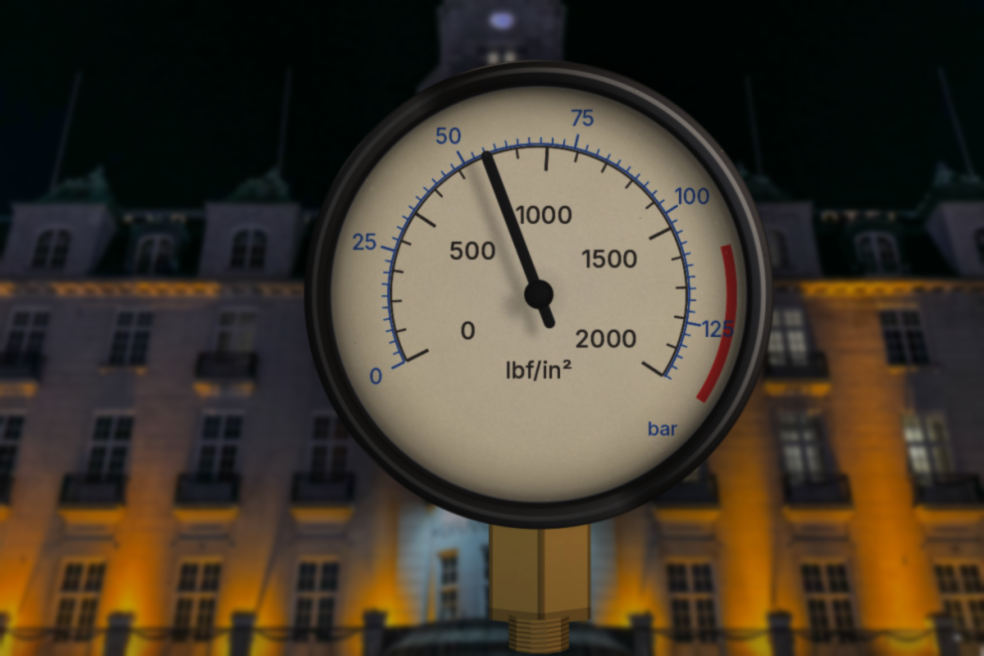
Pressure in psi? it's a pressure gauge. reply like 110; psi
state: 800; psi
